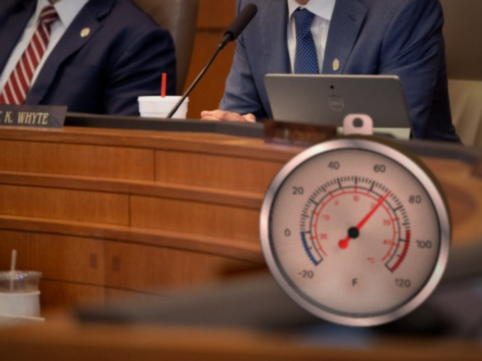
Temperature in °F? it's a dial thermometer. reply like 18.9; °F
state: 70; °F
